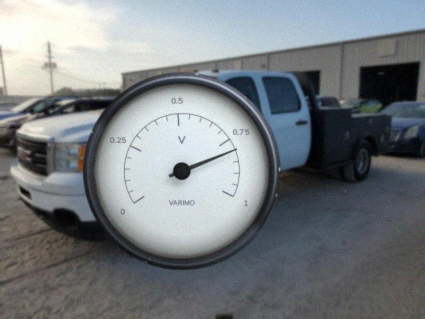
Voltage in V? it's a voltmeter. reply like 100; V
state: 0.8; V
